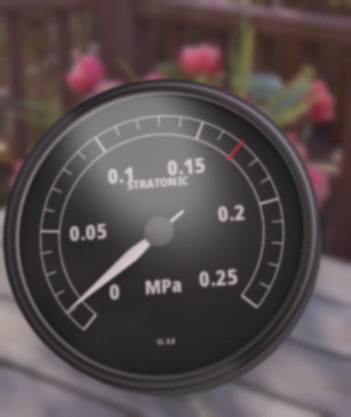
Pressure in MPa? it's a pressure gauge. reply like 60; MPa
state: 0.01; MPa
